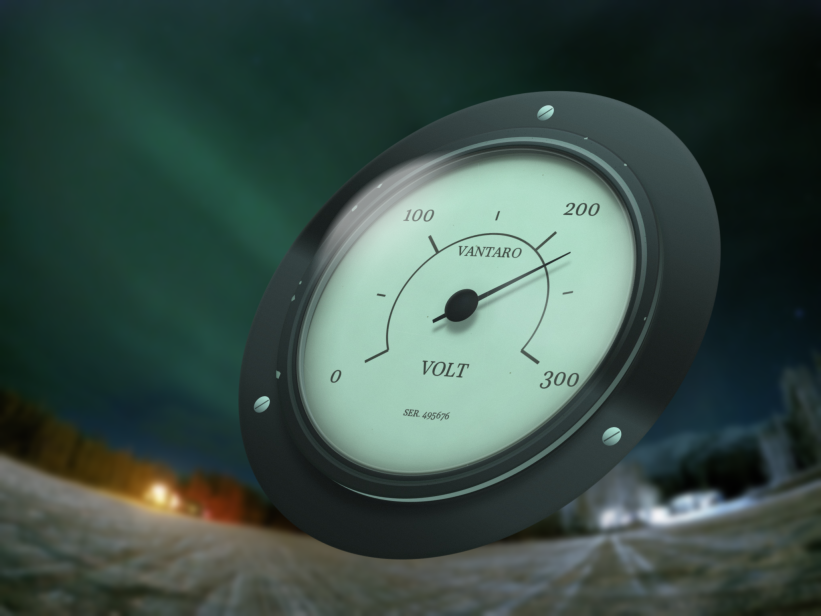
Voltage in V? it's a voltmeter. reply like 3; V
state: 225; V
